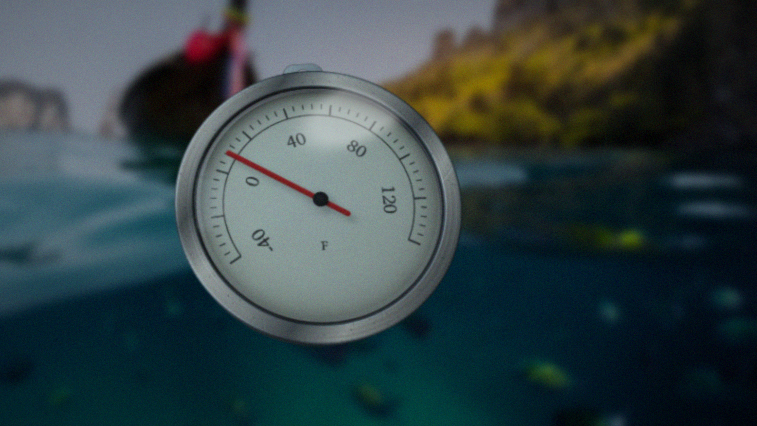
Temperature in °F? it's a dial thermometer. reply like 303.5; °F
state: 8; °F
